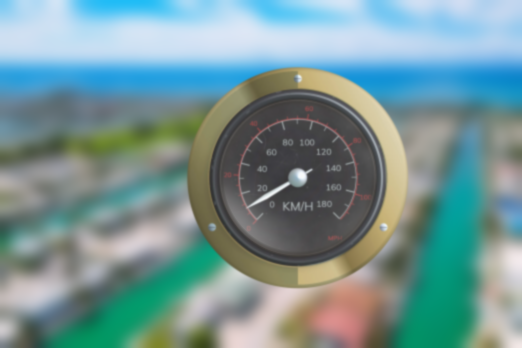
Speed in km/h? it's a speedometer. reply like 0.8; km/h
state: 10; km/h
